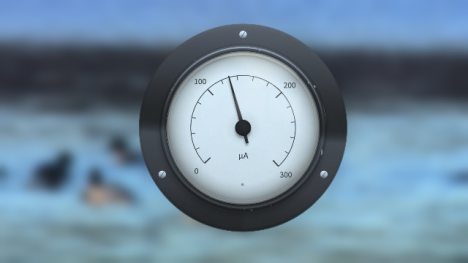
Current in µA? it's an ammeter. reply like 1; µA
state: 130; µA
